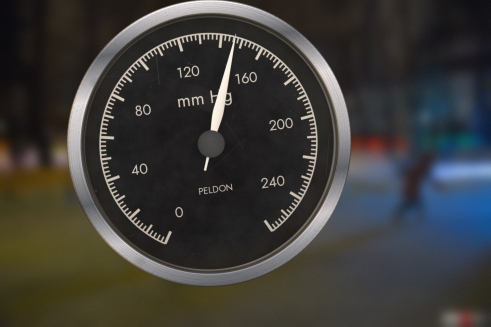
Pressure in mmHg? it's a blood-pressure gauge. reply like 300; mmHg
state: 146; mmHg
